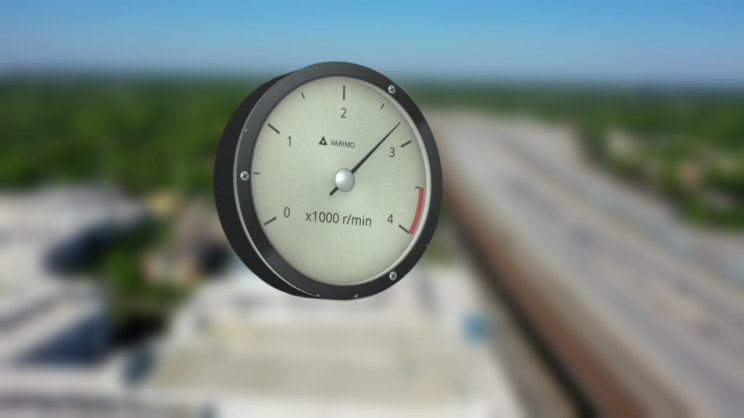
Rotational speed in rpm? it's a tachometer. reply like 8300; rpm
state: 2750; rpm
